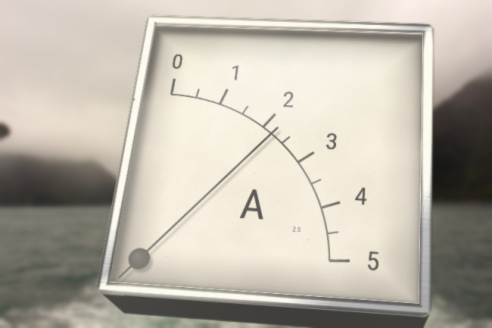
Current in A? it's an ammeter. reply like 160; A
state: 2.25; A
